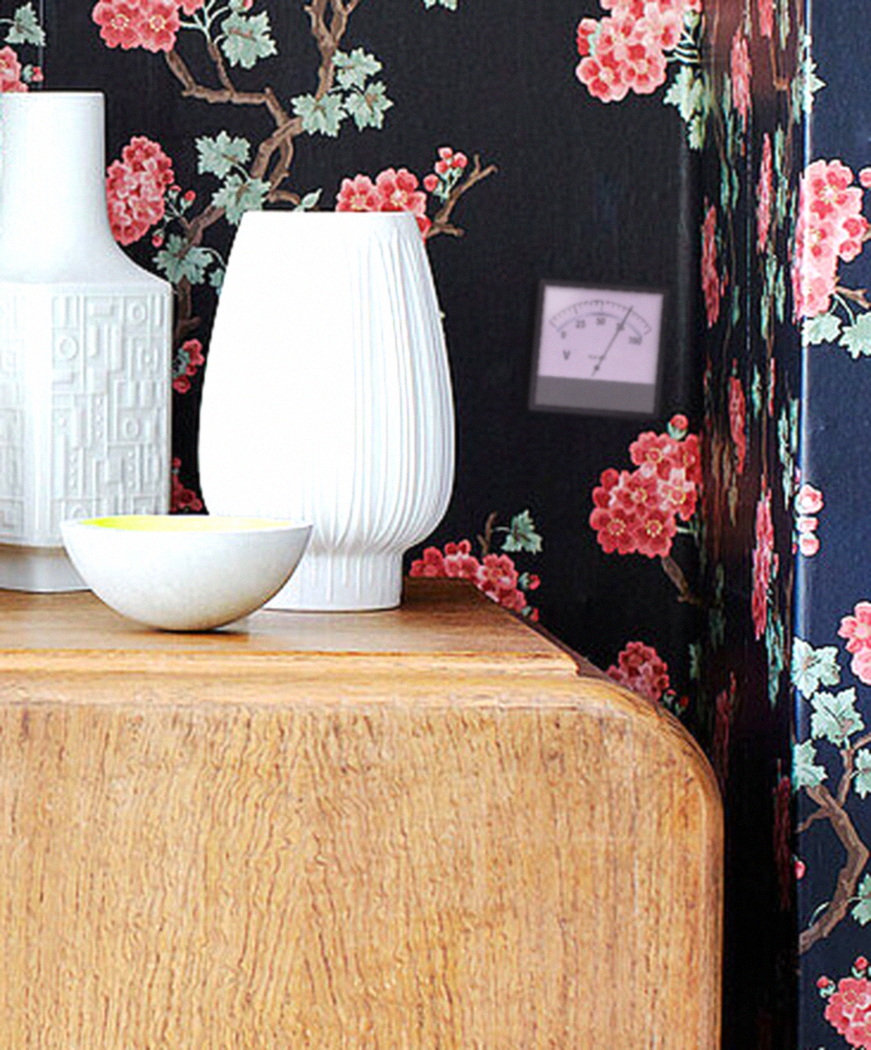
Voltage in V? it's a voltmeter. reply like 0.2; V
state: 75; V
